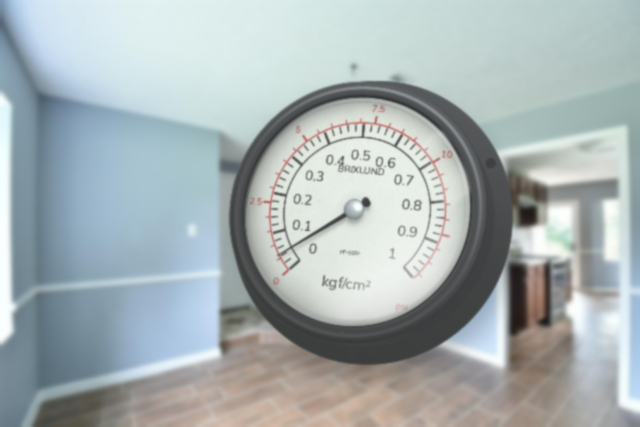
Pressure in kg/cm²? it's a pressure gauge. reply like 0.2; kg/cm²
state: 0.04; kg/cm²
